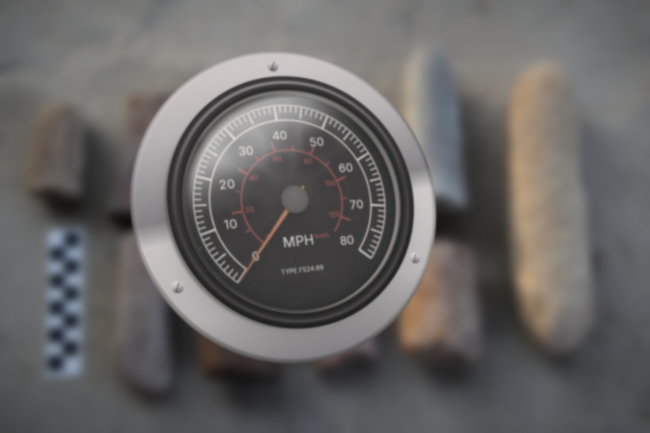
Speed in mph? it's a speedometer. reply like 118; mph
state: 0; mph
